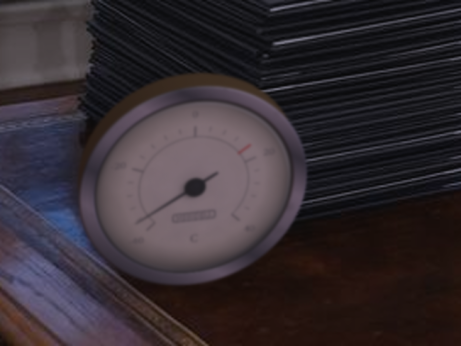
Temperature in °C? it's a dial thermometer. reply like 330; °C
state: -36; °C
